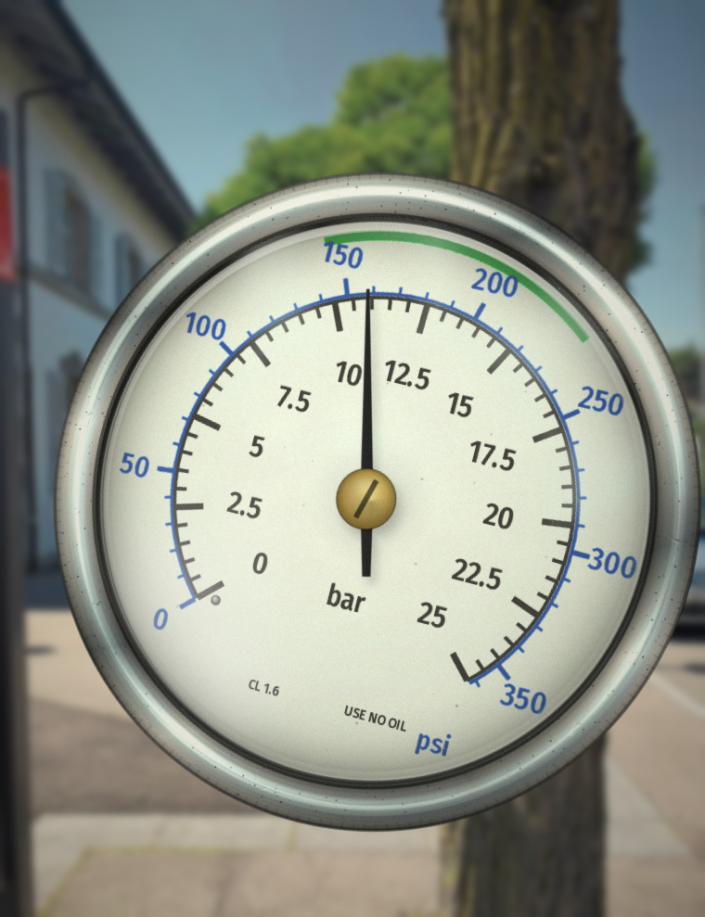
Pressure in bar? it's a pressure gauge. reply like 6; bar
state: 11; bar
